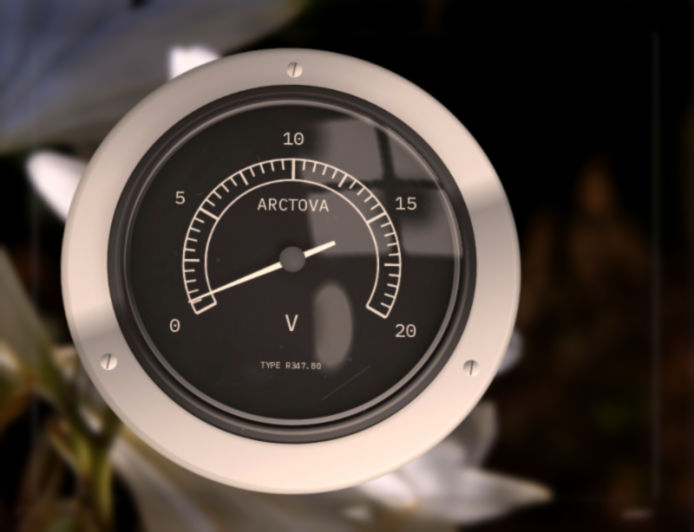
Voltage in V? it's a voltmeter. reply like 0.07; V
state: 0.5; V
